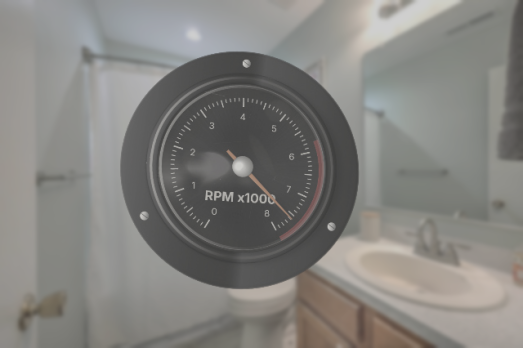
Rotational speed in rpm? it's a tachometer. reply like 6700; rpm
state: 7600; rpm
